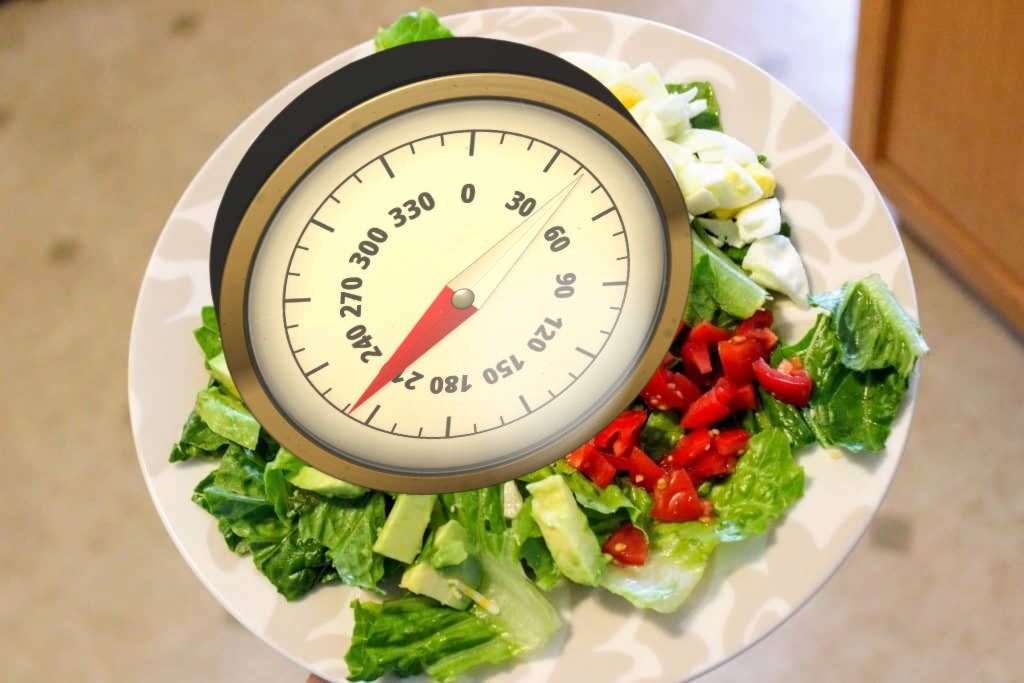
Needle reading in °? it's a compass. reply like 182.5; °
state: 220; °
